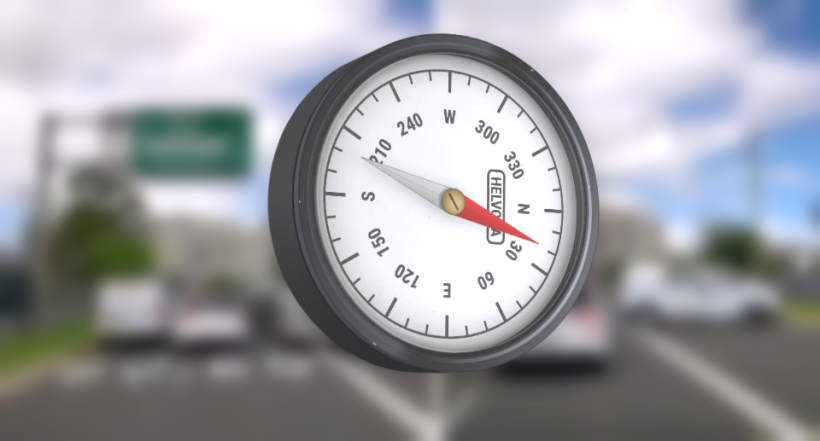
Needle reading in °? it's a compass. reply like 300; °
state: 20; °
